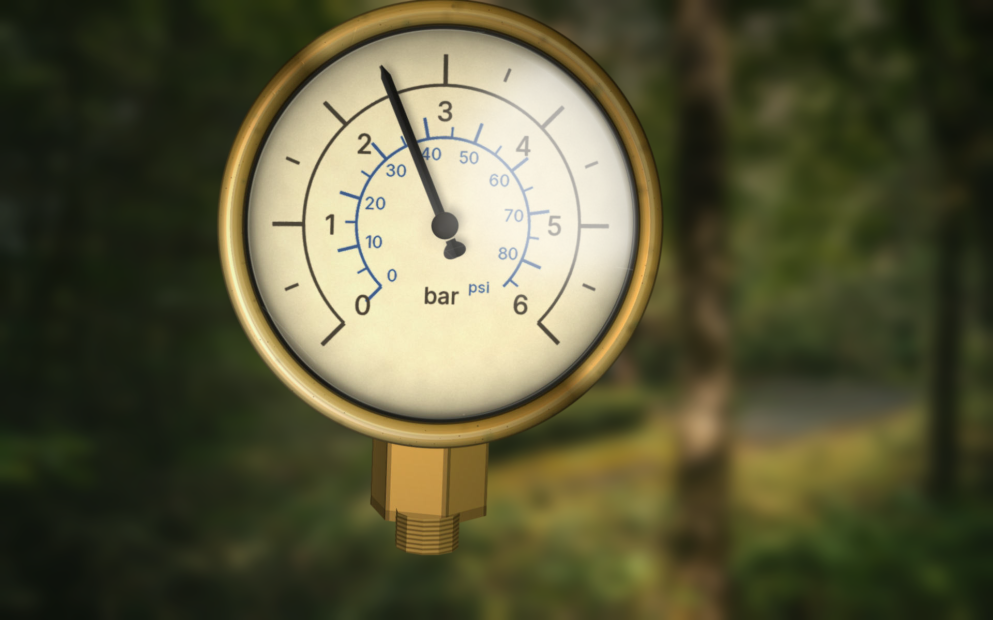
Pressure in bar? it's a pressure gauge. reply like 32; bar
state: 2.5; bar
